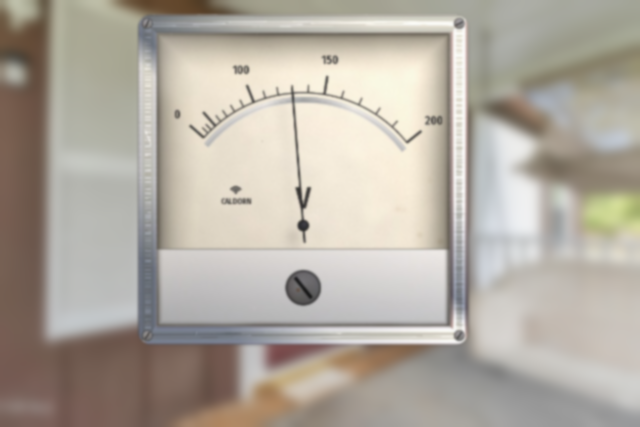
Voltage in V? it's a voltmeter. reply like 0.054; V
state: 130; V
